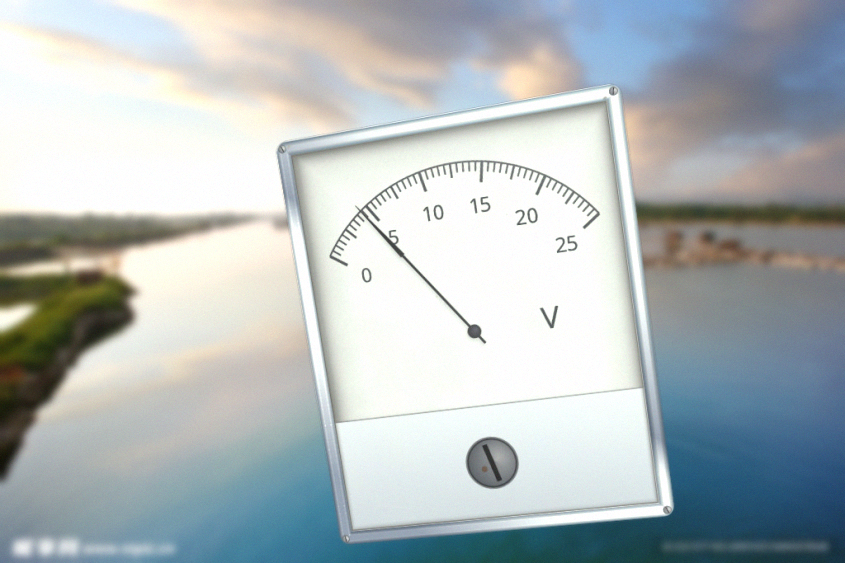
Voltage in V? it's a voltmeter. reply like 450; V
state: 4.5; V
